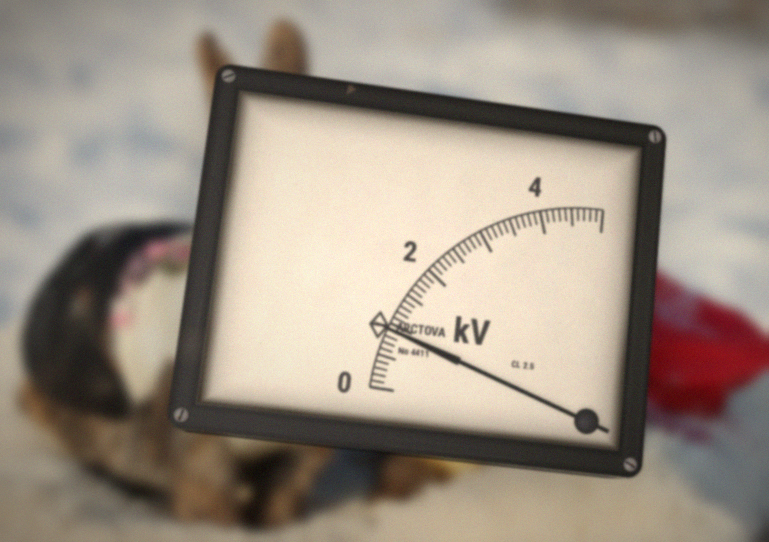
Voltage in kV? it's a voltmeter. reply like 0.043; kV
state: 0.9; kV
